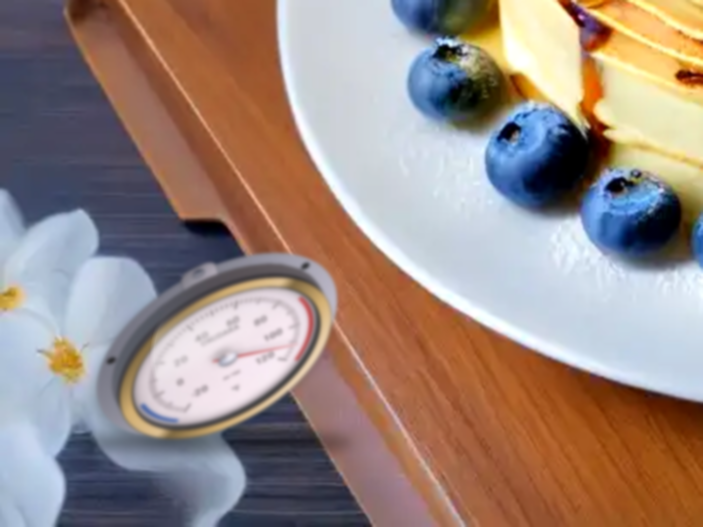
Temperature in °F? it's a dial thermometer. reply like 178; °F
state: 110; °F
